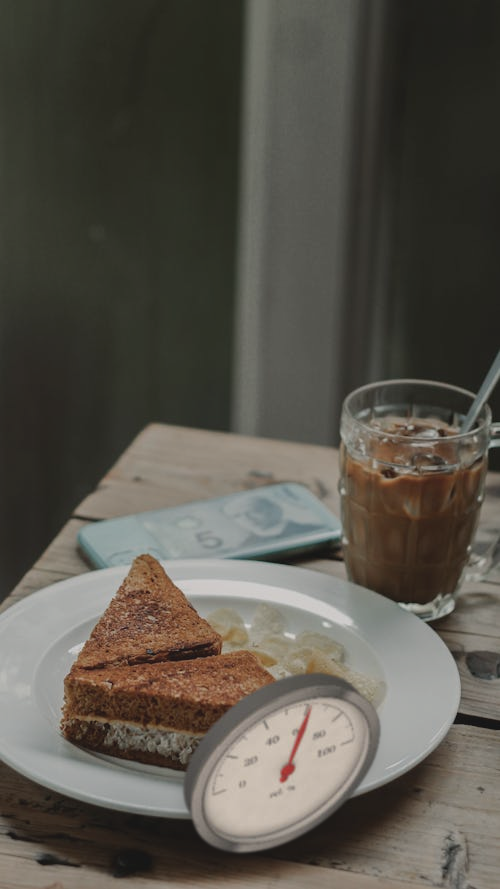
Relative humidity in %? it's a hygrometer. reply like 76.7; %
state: 60; %
